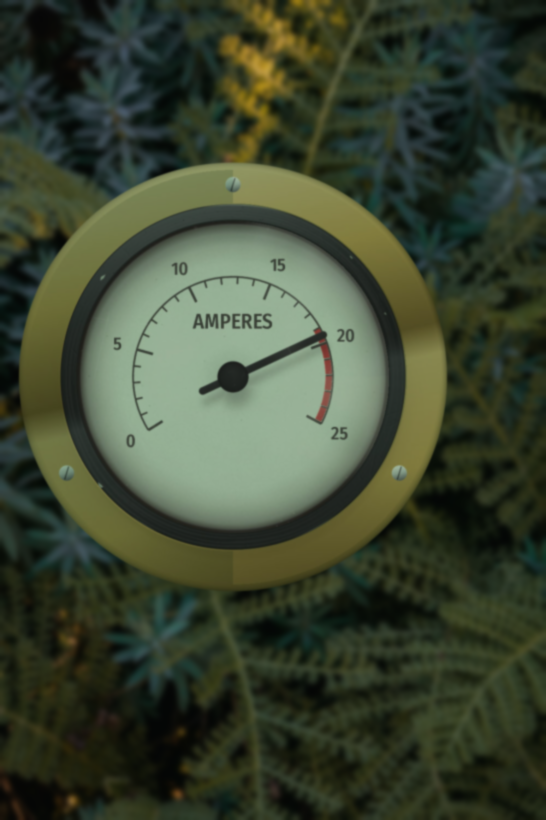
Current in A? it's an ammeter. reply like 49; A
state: 19.5; A
